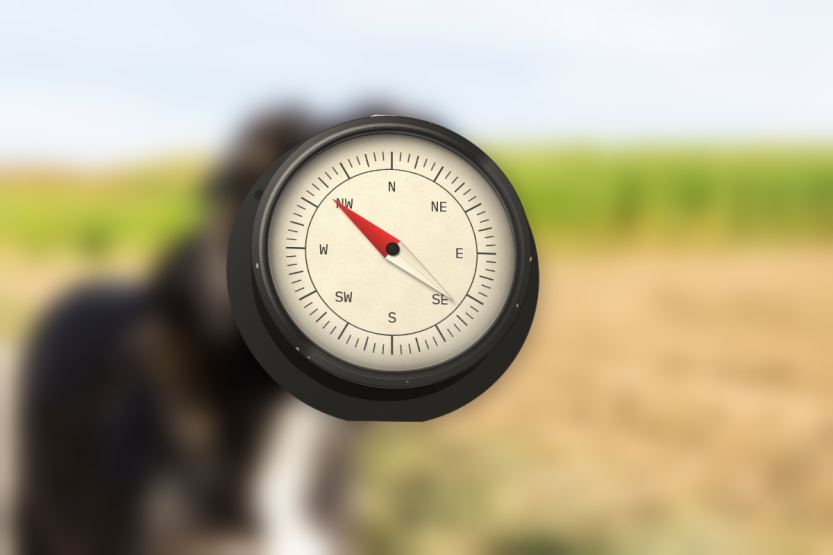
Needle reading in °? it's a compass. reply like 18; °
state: 310; °
